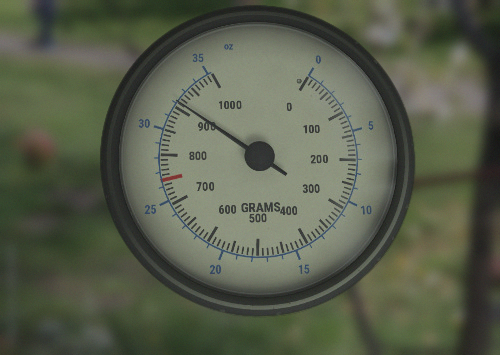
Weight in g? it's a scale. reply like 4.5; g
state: 910; g
